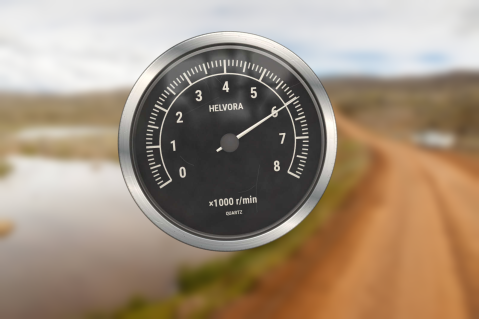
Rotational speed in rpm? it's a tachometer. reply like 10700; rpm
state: 6000; rpm
